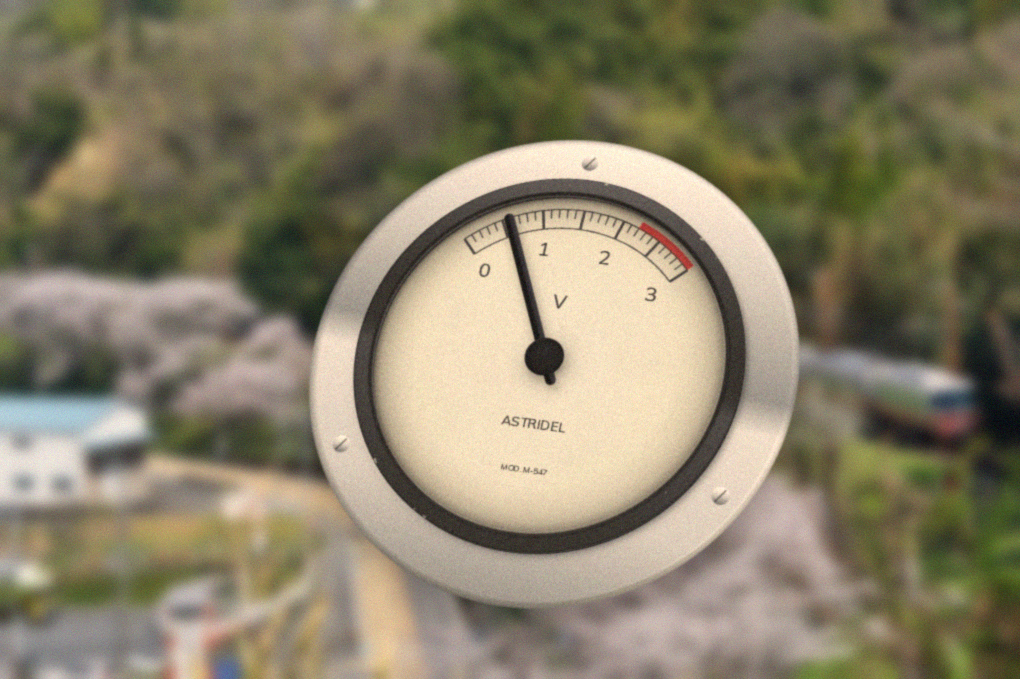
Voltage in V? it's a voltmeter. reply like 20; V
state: 0.6; V
